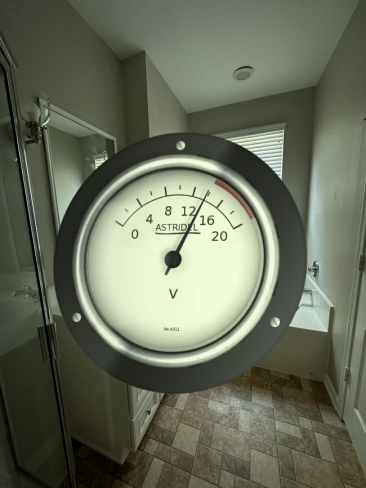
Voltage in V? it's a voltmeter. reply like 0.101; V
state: 14; V
